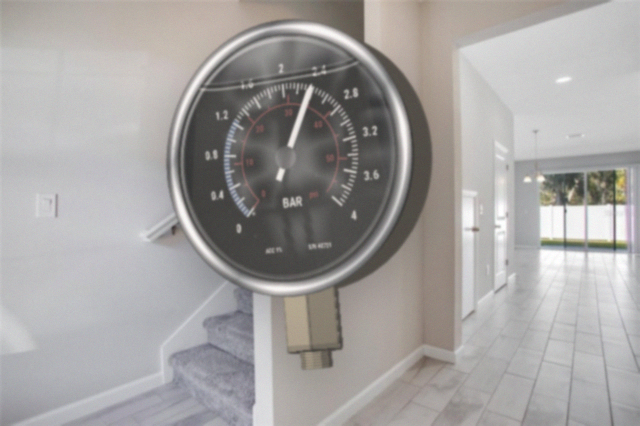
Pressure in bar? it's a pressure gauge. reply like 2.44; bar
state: 2.4; bar
